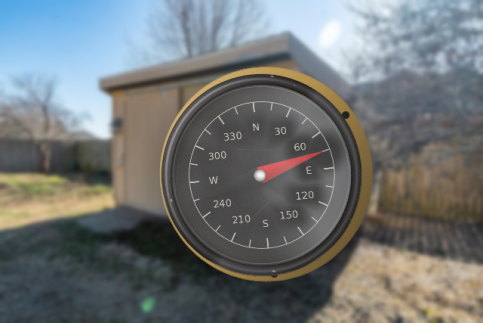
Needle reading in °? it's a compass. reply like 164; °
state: 75; °
